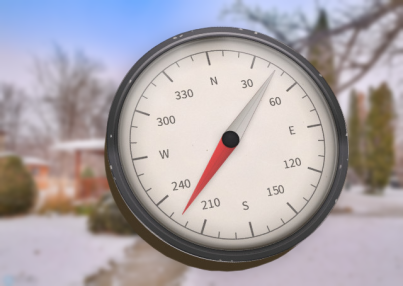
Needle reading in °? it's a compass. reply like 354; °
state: 225; °
